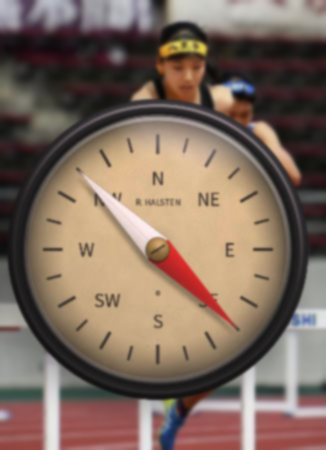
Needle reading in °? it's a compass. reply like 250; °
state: 135; °
